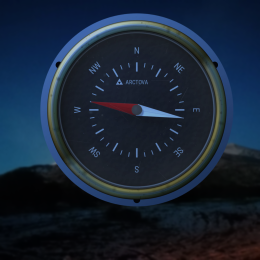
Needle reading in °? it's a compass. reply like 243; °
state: 280; °
